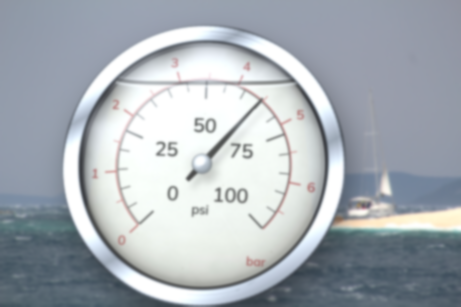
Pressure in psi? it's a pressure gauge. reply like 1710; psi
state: 65; psi
